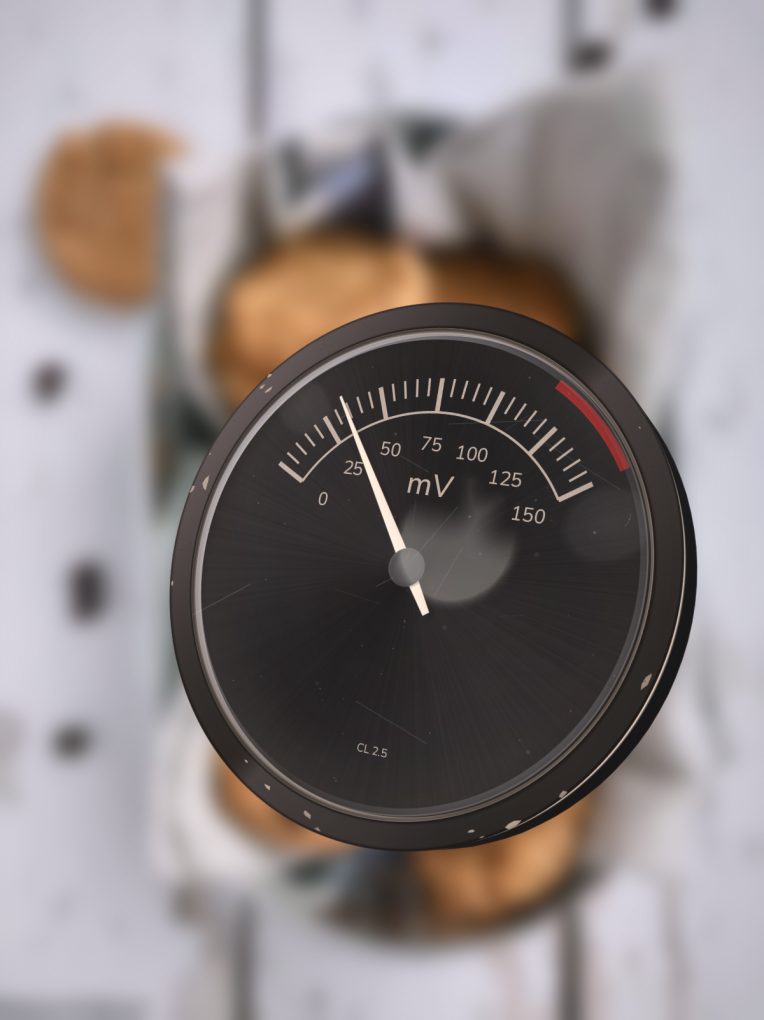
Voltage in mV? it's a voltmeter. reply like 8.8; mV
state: 35; mV
